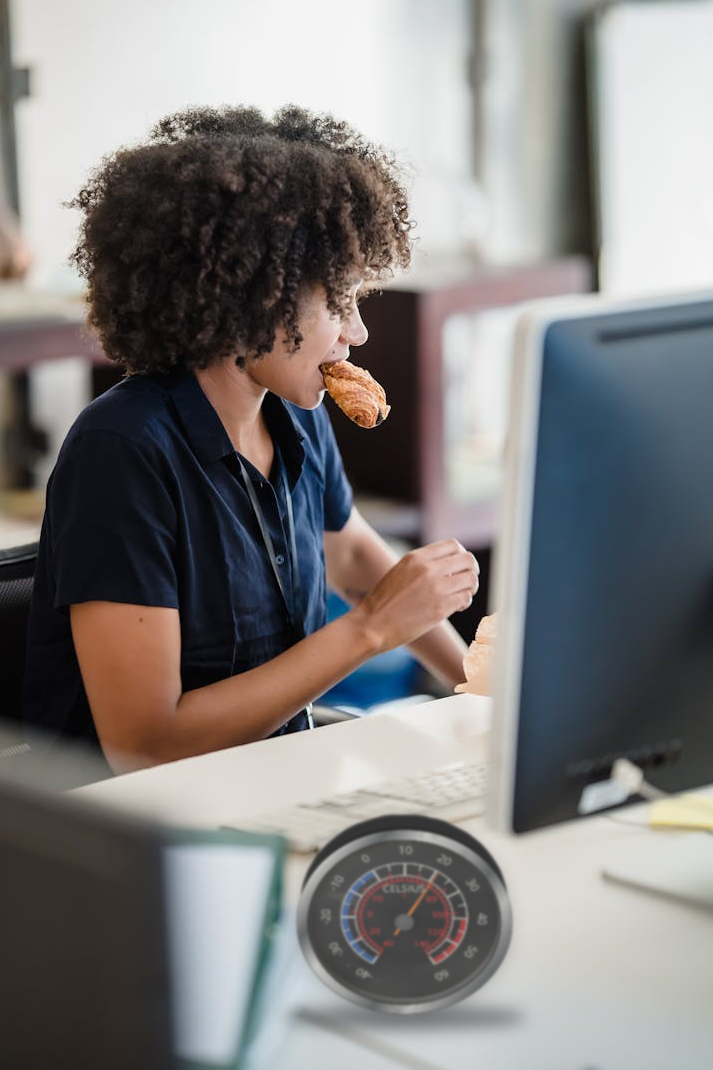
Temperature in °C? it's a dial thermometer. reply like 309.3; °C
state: 20; °C
